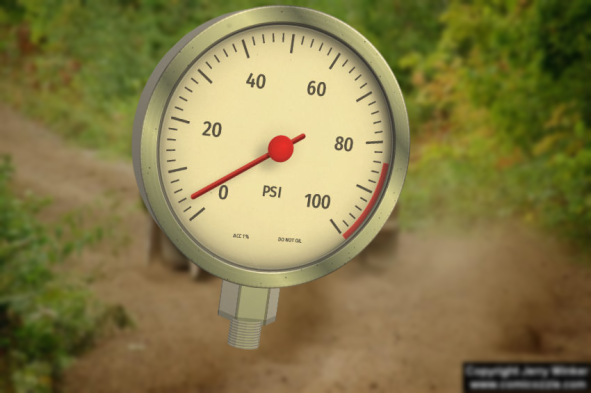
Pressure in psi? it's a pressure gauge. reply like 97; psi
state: 4; psi
